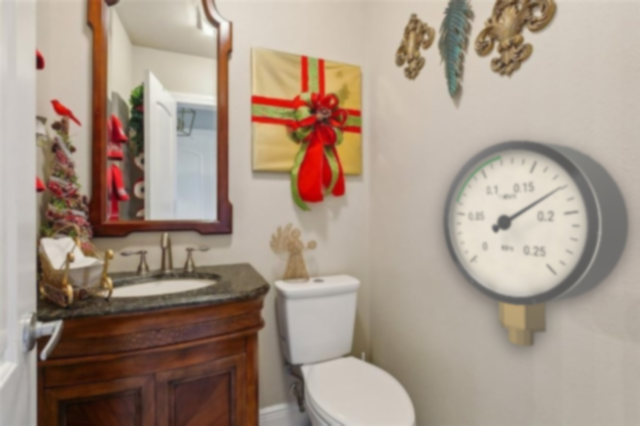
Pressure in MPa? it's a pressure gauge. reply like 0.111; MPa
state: 0.18; MPa
